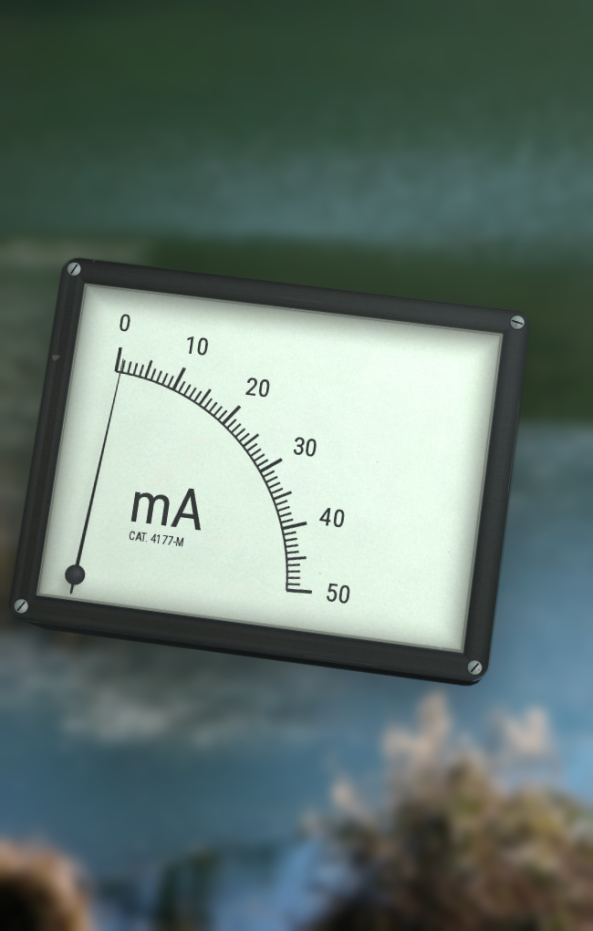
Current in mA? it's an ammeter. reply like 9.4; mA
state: 1; mA
